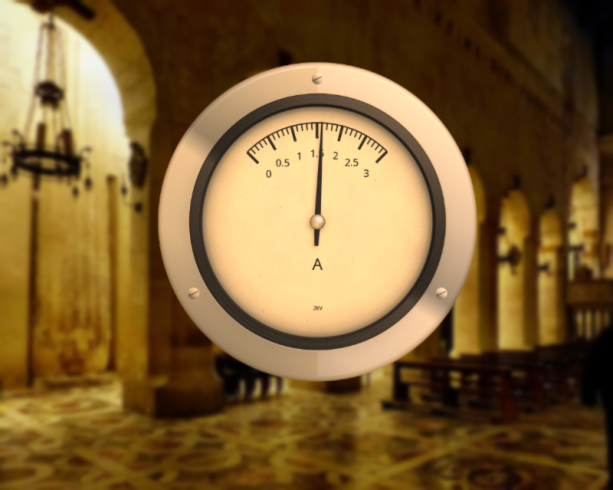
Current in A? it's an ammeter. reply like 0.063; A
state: 1.6; A
